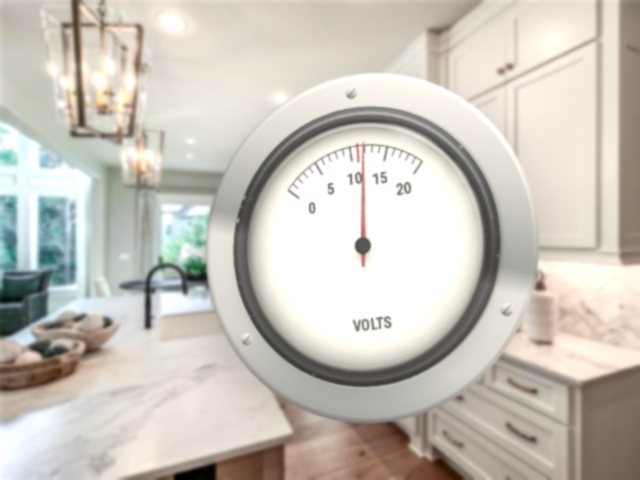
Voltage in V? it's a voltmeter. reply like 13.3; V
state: 12; V
